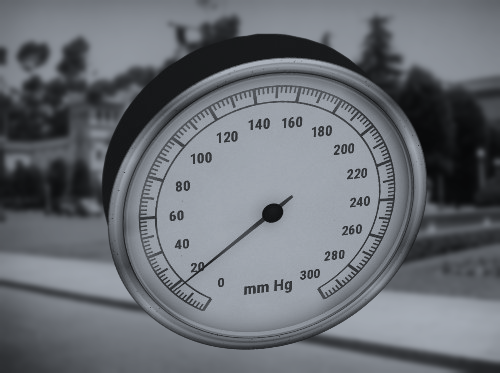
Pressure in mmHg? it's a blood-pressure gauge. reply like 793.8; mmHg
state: 20; mmHg
